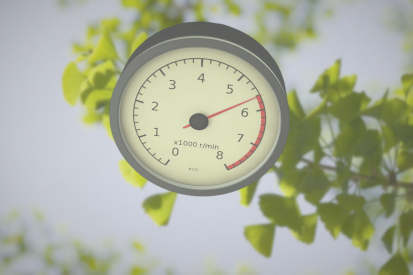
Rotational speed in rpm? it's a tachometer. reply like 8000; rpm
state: 5600; rpm
